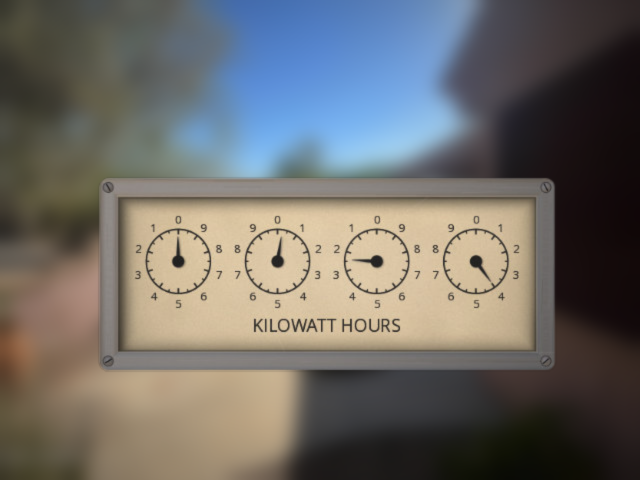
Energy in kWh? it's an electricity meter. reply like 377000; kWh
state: 24; kWh
